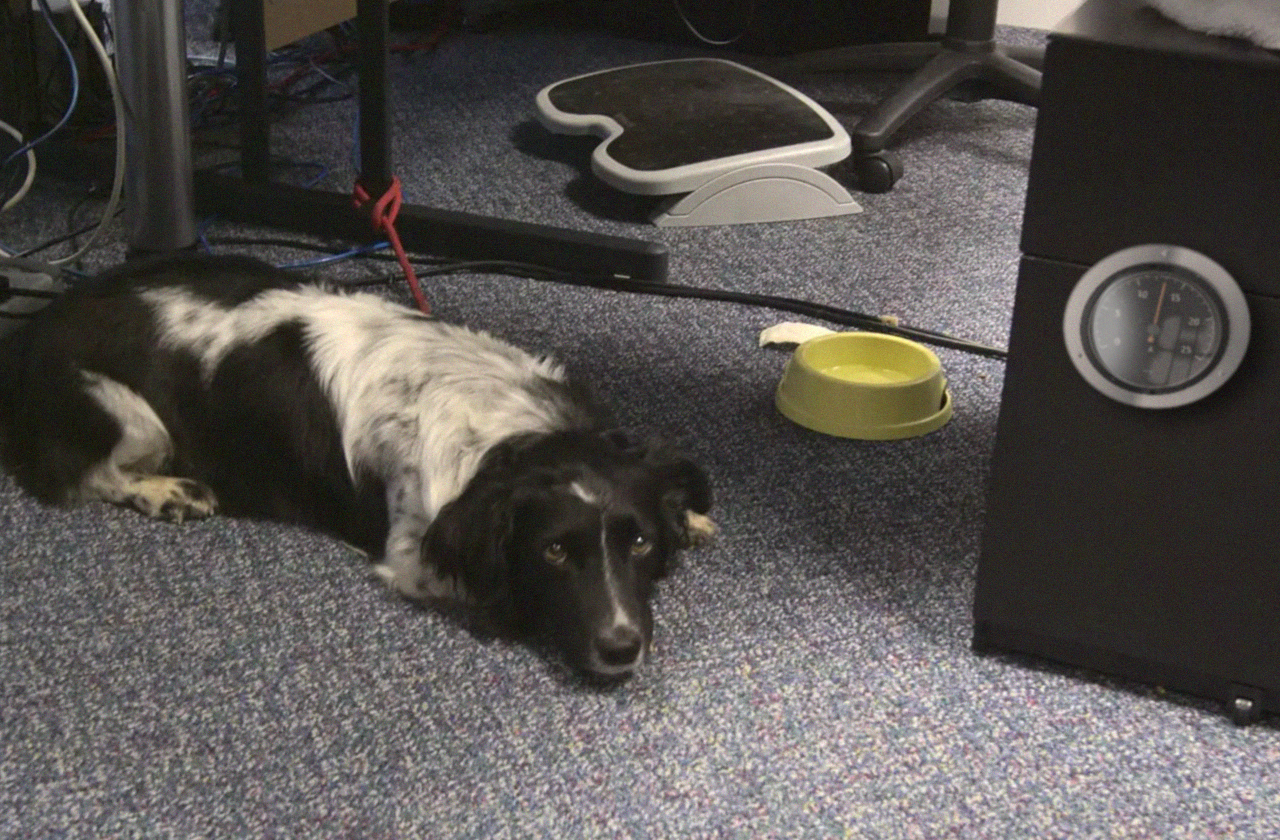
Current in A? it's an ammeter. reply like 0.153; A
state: 13; A
